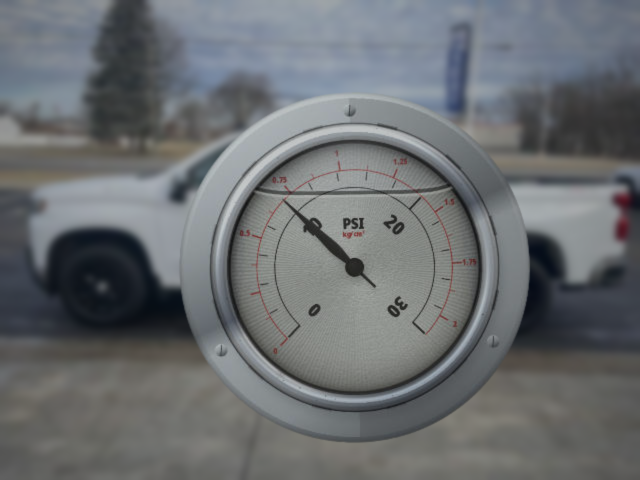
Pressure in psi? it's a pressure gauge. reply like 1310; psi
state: 10; psi
